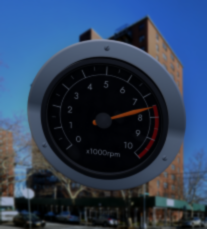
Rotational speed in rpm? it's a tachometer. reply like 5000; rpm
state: 7500; rpm
